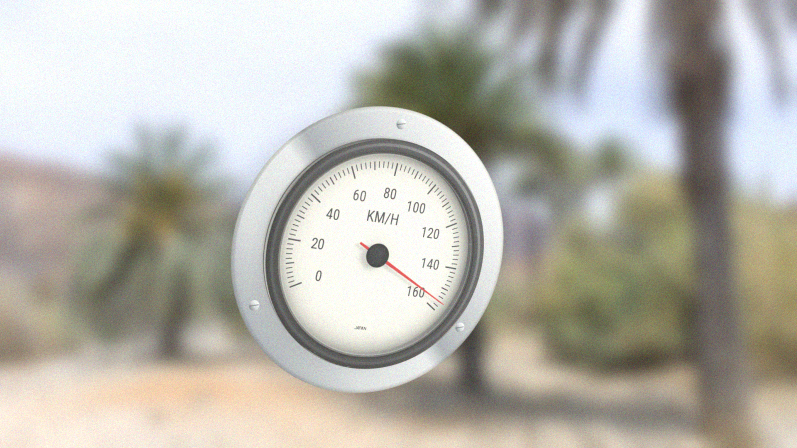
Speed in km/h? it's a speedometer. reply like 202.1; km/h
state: 156; km/h
